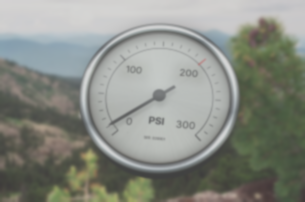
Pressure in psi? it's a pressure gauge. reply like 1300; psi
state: 10; psi
